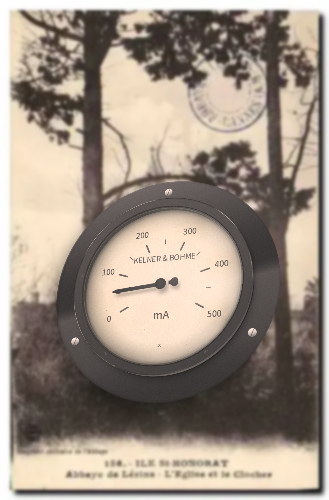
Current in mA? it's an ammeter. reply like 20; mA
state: 50; mA
